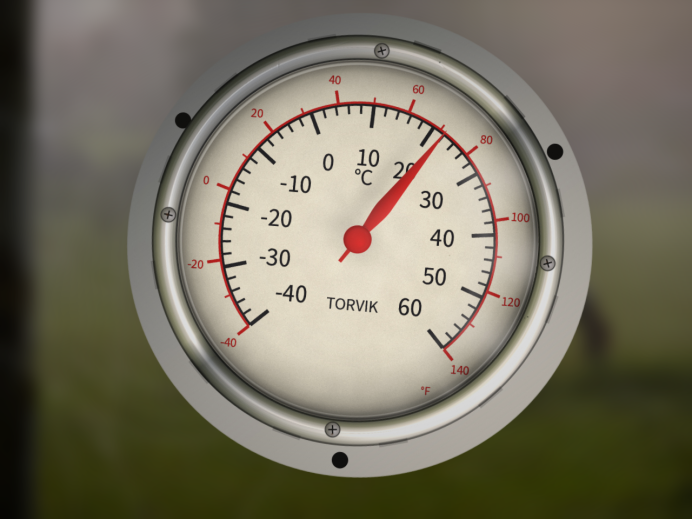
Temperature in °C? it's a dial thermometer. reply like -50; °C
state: 22; °C
